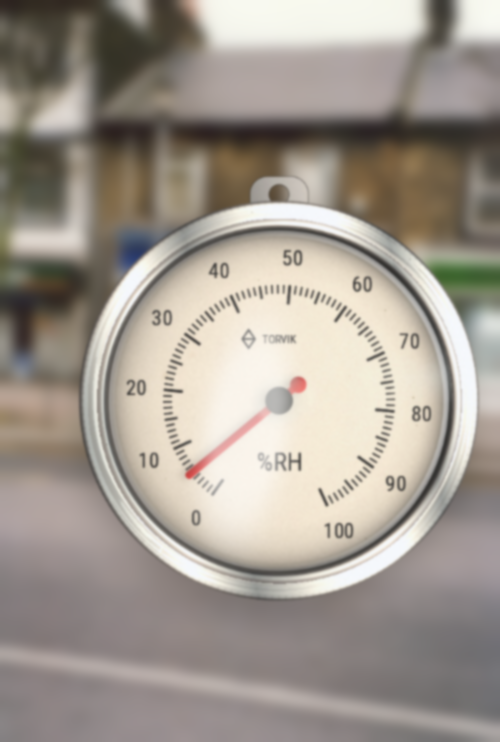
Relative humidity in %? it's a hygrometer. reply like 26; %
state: 5; %
